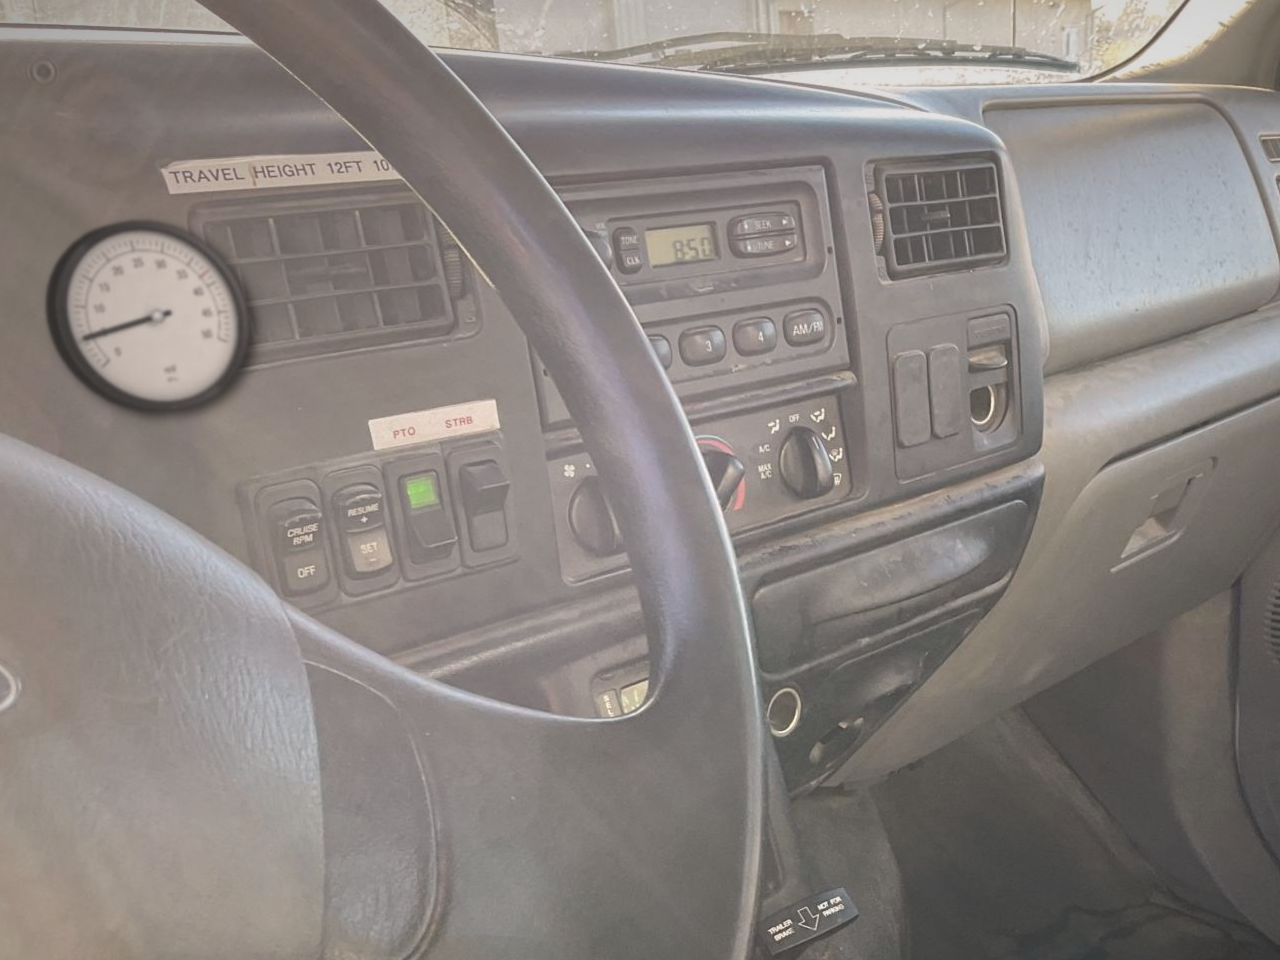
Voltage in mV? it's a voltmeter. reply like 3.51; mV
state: 5; mV
